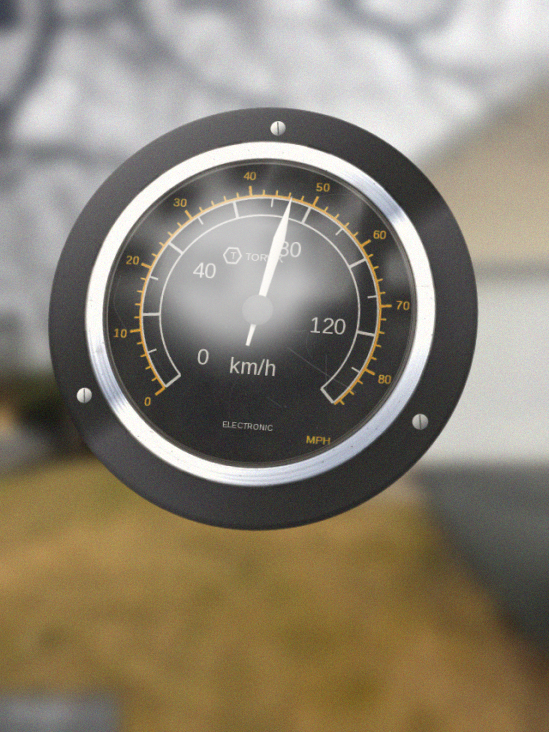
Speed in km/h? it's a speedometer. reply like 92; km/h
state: 75; km/h
